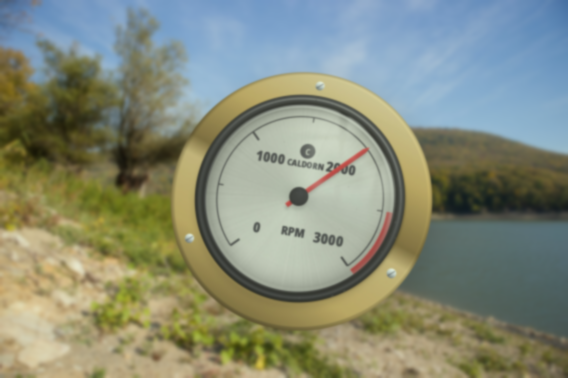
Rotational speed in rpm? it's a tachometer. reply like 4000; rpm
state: 2000; rpm
